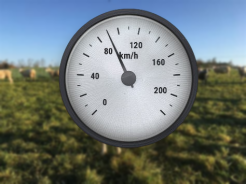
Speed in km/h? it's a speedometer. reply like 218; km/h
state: 90; km/h
